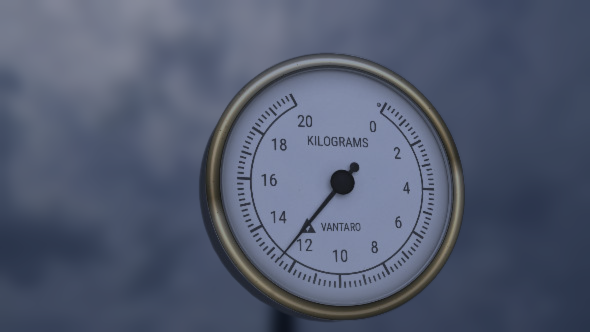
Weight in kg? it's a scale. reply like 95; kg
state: 12.6; kg
